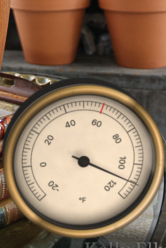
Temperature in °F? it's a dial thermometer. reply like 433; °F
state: 110; °F
